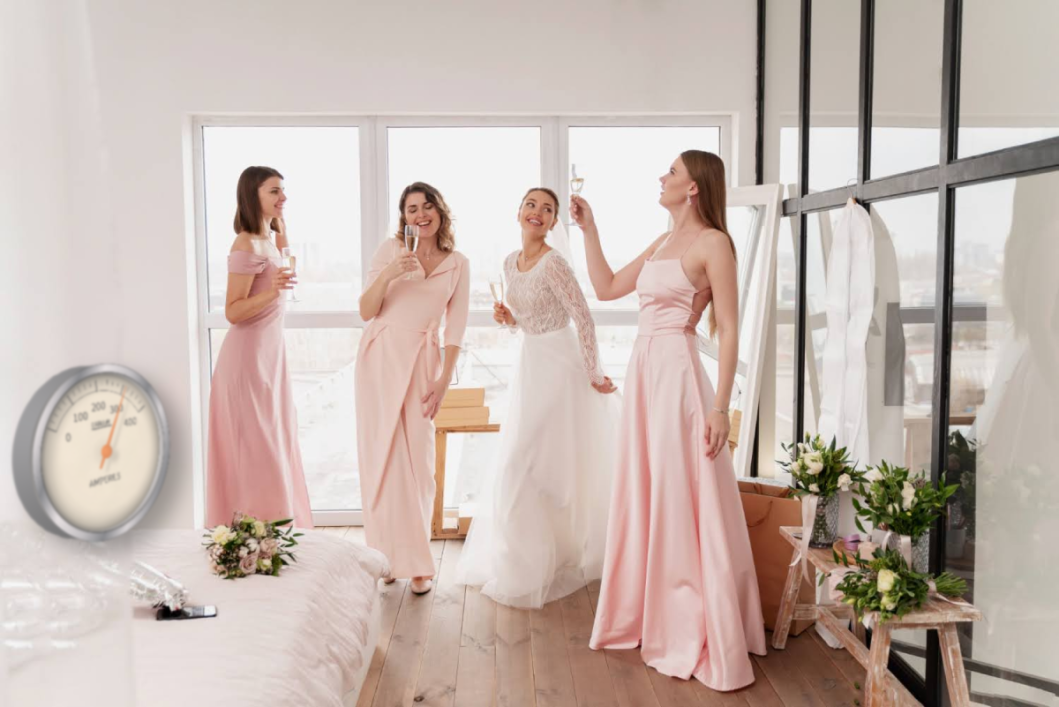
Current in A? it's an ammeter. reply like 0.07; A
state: 300; A
